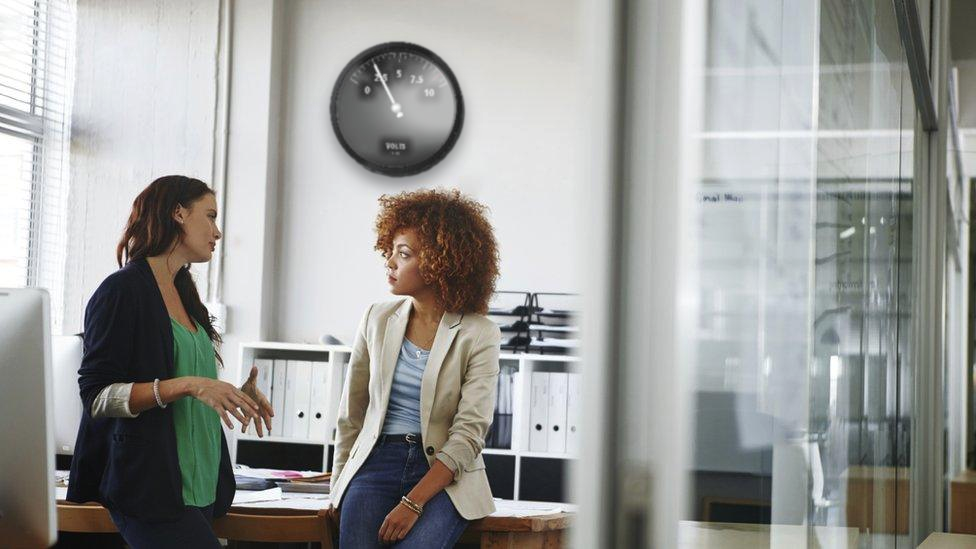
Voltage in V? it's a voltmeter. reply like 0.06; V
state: 2.5; V
